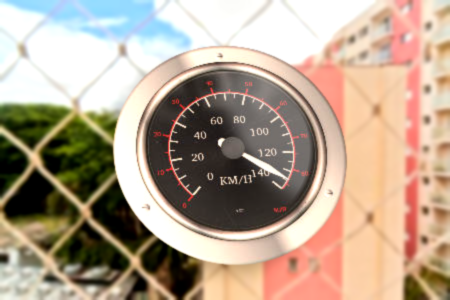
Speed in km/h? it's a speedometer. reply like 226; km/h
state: 135; km/h
